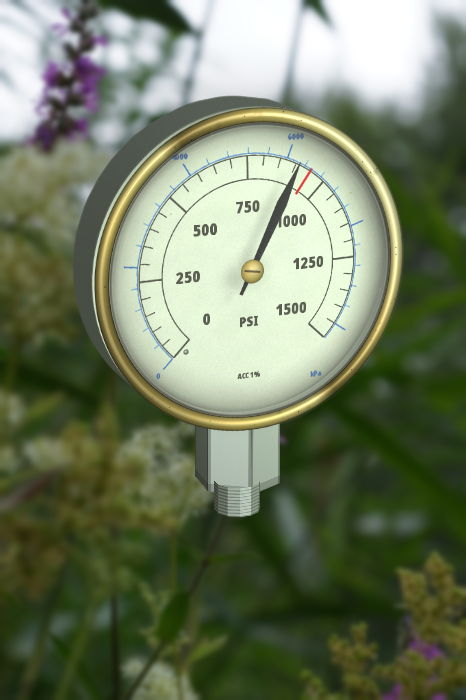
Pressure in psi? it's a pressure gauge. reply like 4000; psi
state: 900; psi
